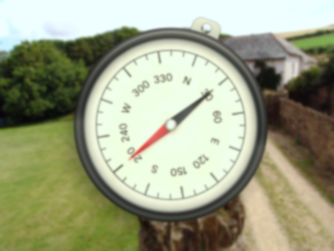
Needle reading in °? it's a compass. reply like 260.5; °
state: 210; °
